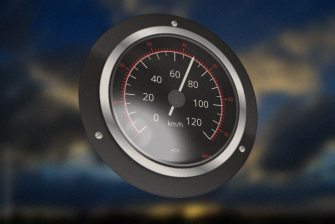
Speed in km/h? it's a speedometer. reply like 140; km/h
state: 70; km/h
